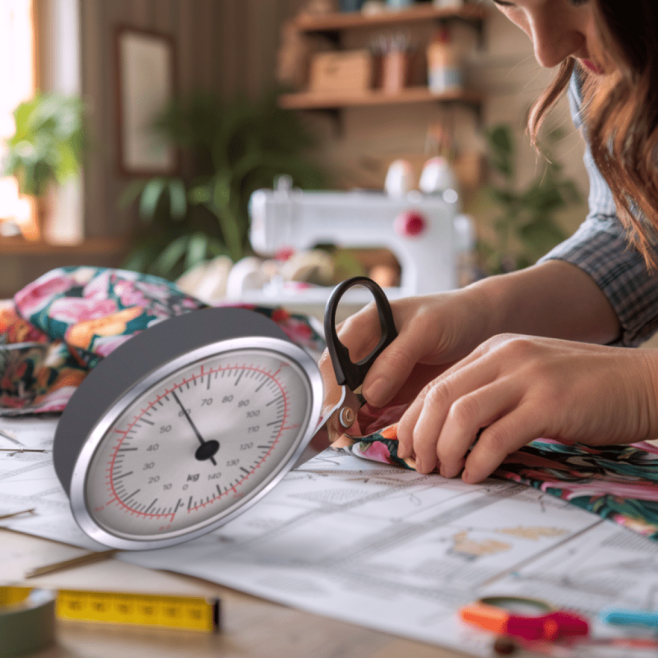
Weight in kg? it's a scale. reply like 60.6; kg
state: 60; kg
